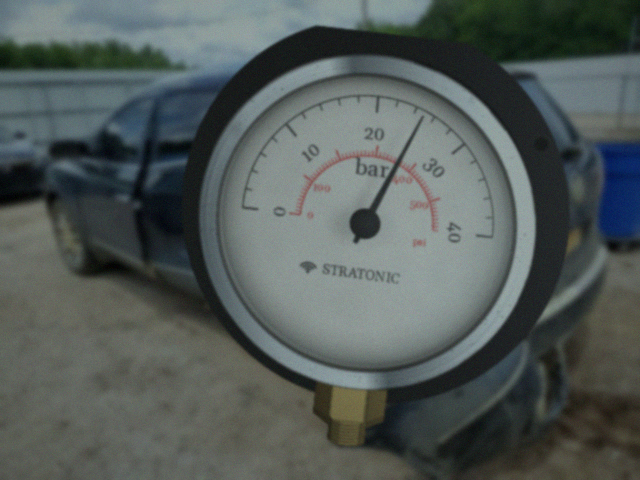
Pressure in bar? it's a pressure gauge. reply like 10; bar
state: 25; bar
